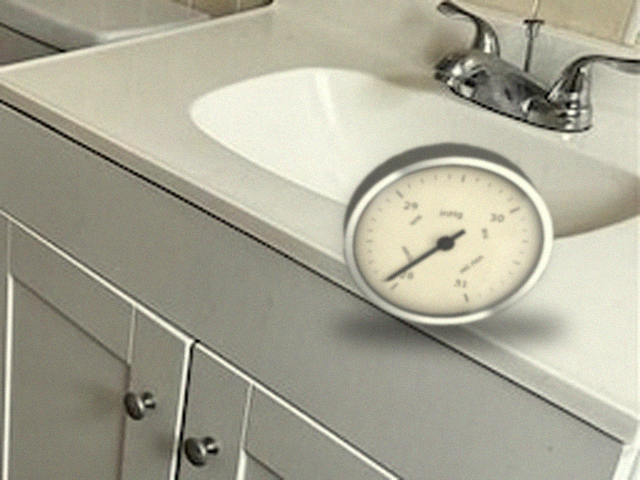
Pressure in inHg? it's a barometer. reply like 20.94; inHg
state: 28.1; inHg
